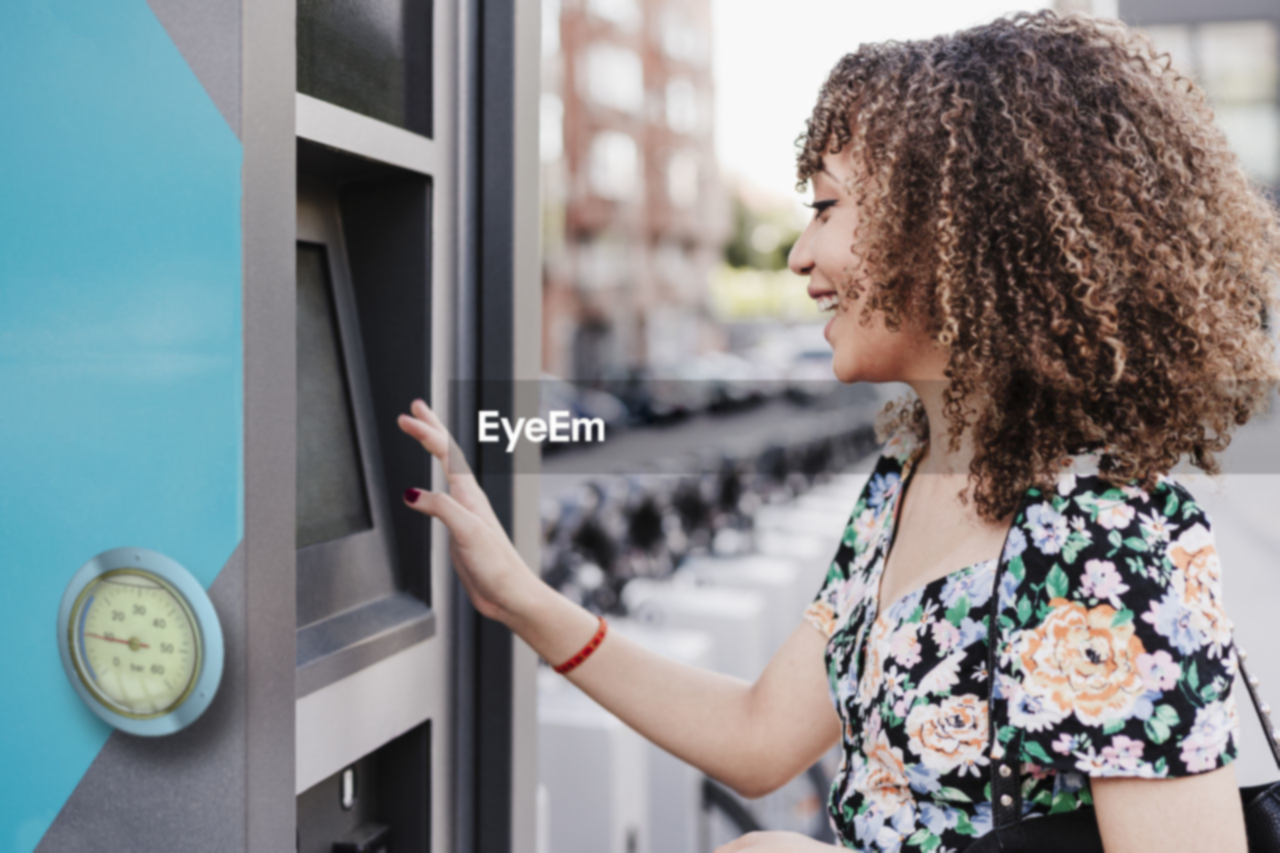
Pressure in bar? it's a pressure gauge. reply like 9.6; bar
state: 10; bar
